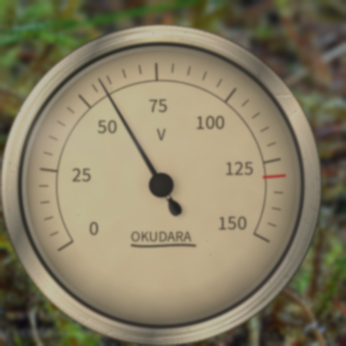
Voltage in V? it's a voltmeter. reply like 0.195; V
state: 57.5; V
